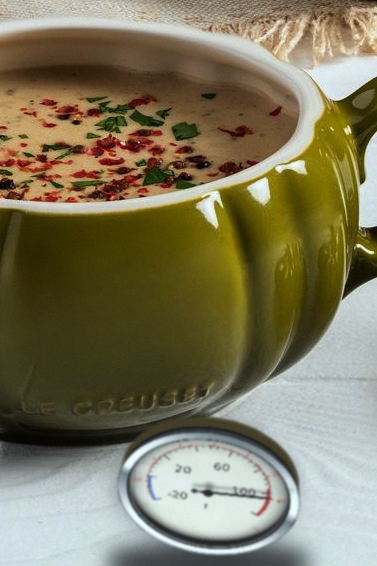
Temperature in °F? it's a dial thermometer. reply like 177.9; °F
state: 100; °F
